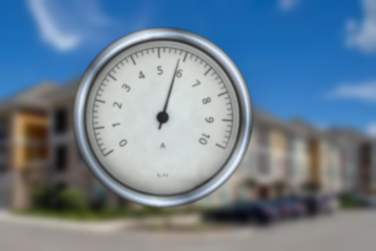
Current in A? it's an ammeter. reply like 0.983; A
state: 5.8; A
